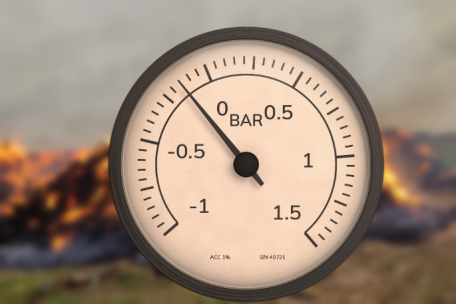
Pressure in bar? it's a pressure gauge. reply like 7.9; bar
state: -0.15; bar
